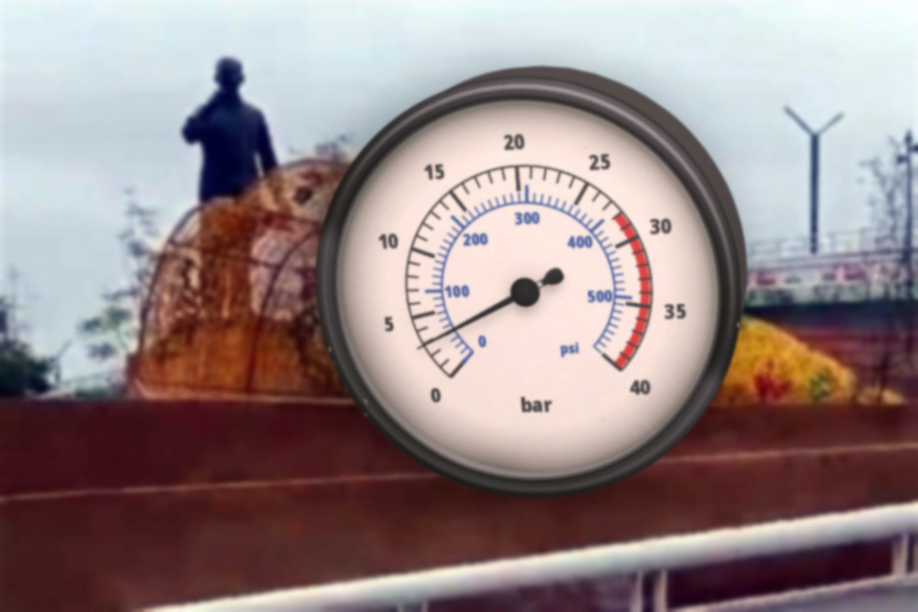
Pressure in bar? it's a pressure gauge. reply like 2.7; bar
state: 3; bar
